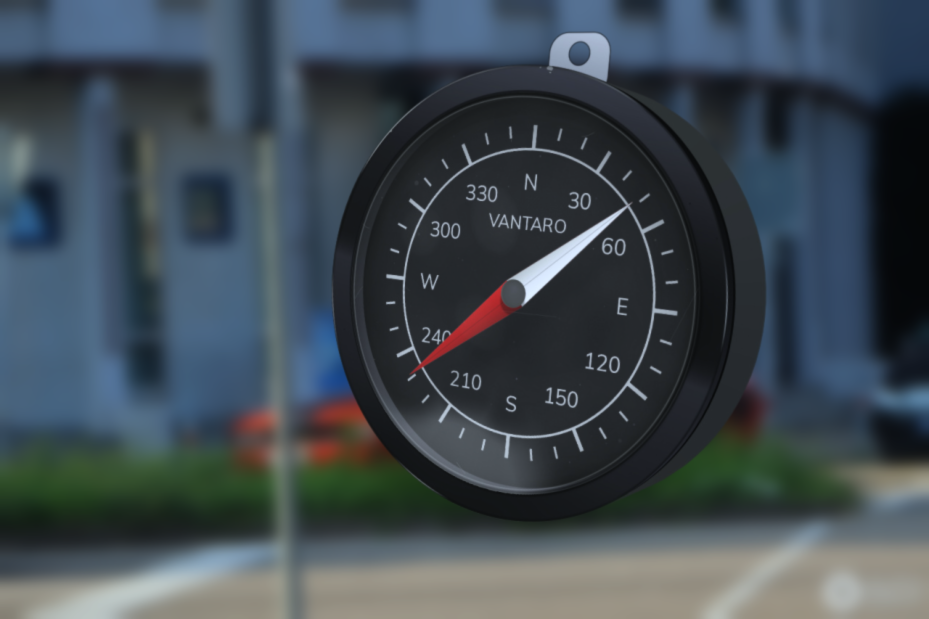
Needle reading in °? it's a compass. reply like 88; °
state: 230; °
